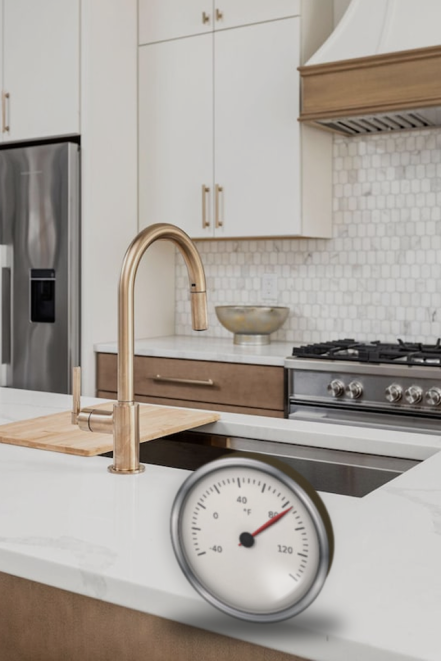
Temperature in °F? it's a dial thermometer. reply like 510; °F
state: 84; °F
